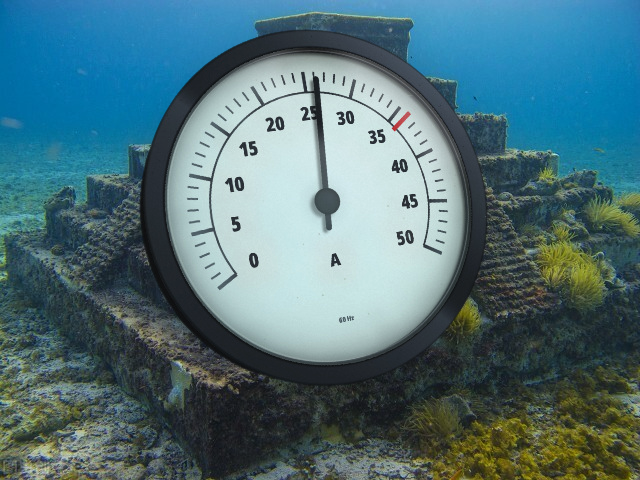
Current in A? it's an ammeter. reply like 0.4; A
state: 26; A
